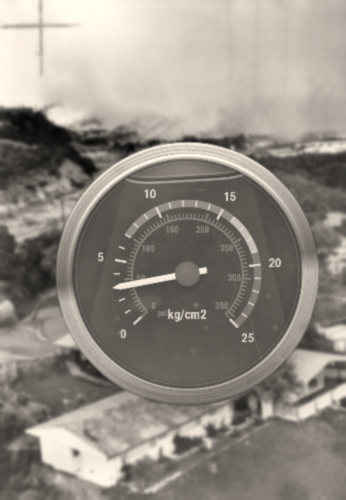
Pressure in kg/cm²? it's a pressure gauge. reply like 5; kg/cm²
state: 3; kg/cm²
